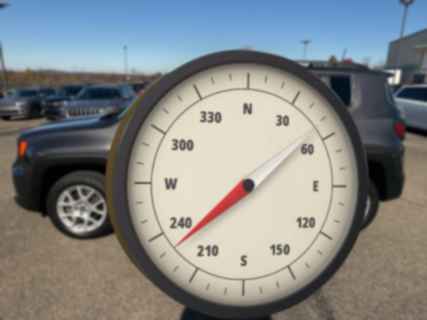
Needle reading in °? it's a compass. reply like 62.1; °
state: 230; °
